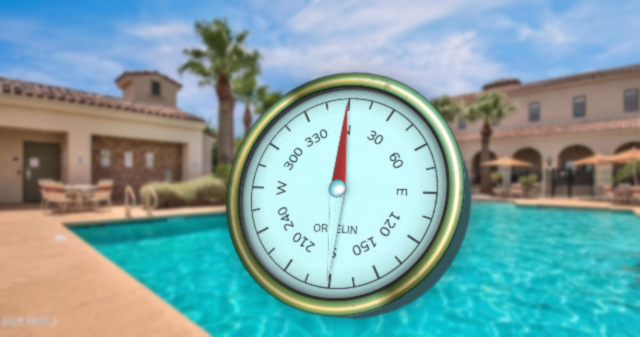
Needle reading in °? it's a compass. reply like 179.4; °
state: 0; °
